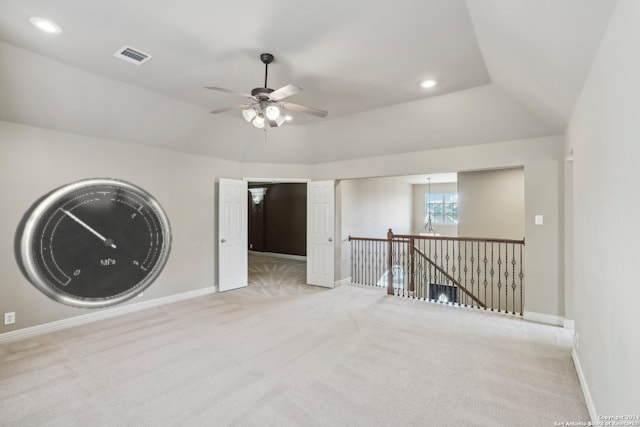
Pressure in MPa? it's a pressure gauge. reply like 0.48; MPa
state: 2; MPa
